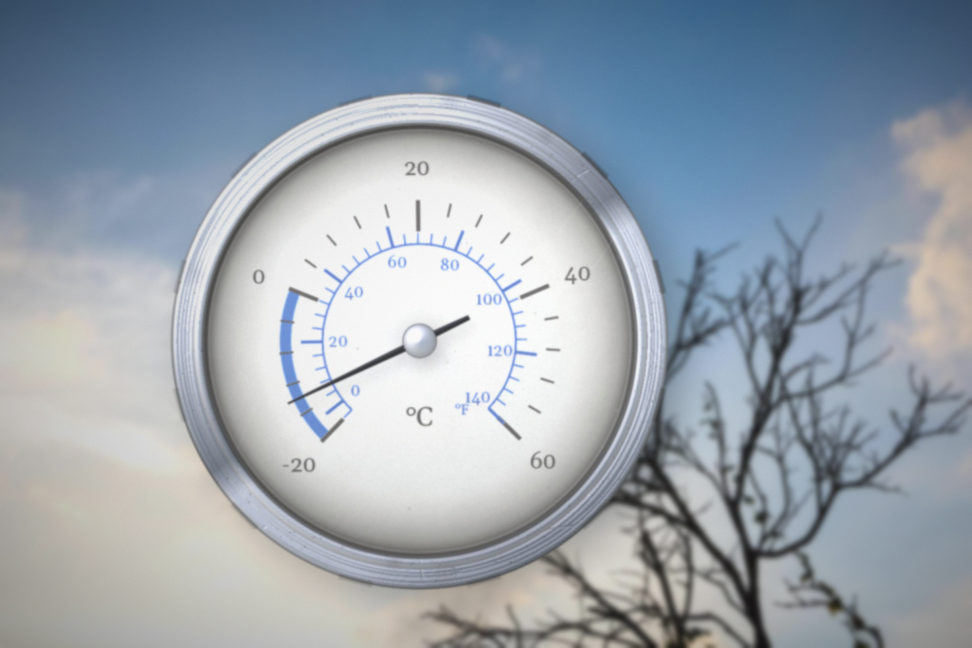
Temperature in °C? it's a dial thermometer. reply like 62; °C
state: -14; °C
